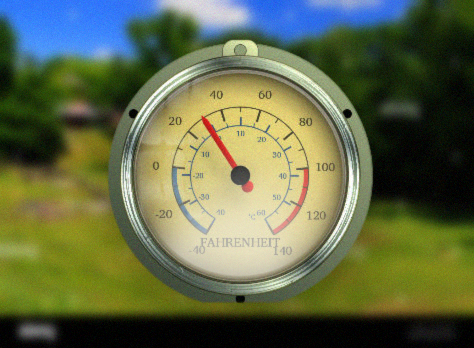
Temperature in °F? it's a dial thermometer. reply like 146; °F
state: 30; °F
